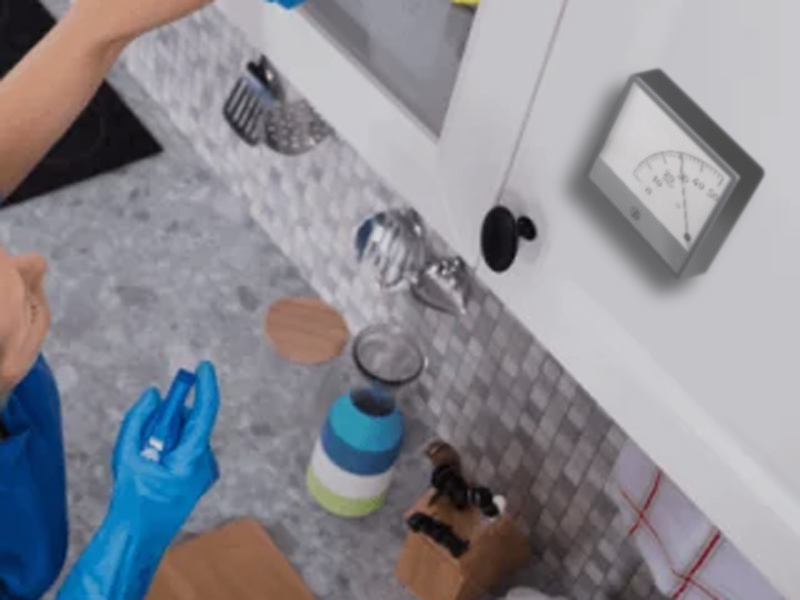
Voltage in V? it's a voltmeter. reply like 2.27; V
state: 30; V
